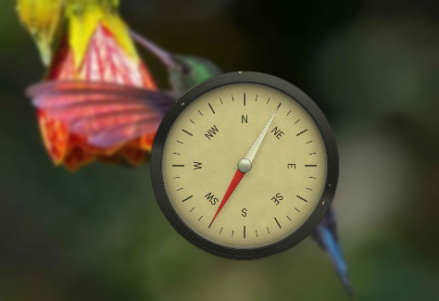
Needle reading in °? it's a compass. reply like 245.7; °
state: 210; °
